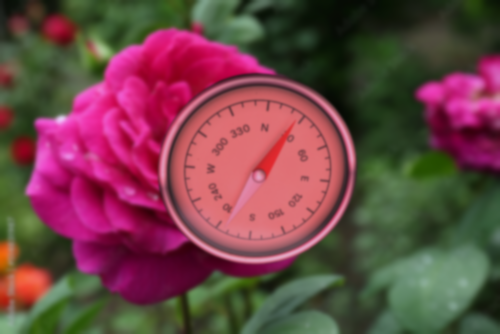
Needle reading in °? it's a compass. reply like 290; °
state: 25; °
